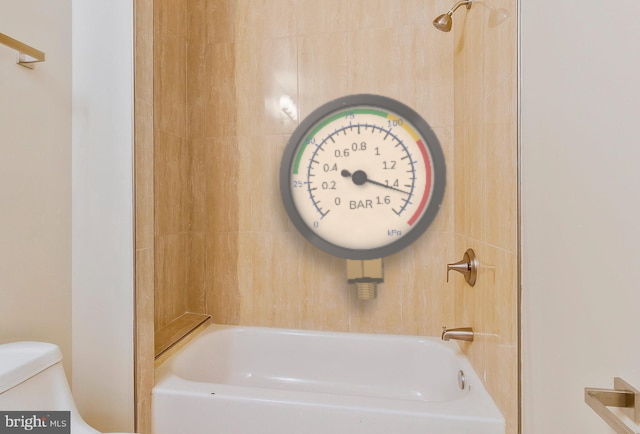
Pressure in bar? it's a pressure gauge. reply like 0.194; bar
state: 1.45; bar
